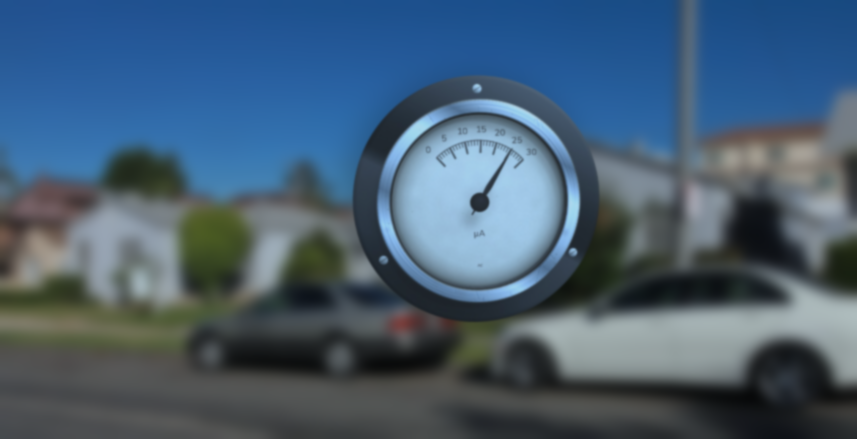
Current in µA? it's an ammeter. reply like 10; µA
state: 25; µA
